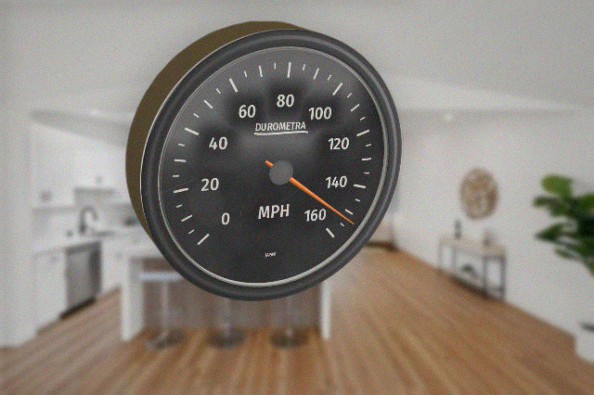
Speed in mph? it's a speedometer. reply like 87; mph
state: 152.5; mph
